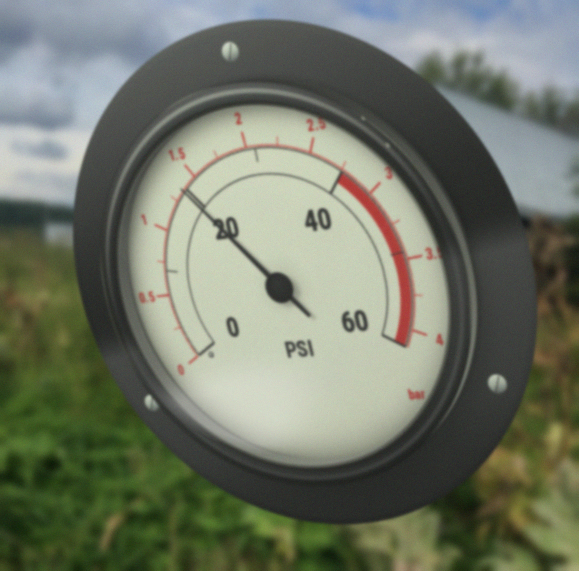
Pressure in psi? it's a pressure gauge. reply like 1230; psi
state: 20; psi
